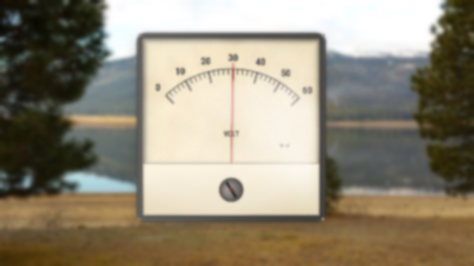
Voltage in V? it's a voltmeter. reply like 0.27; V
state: 30; V
